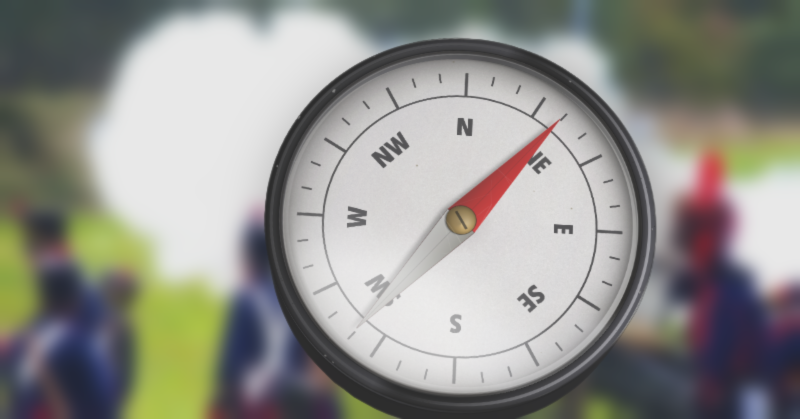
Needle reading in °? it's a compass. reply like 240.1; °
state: 40; °
